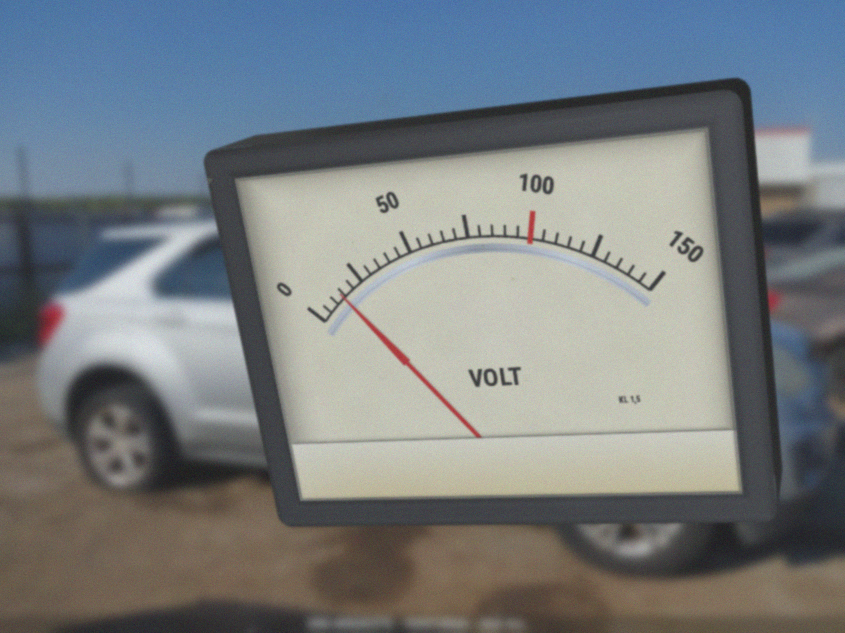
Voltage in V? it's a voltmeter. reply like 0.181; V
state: 15; V
